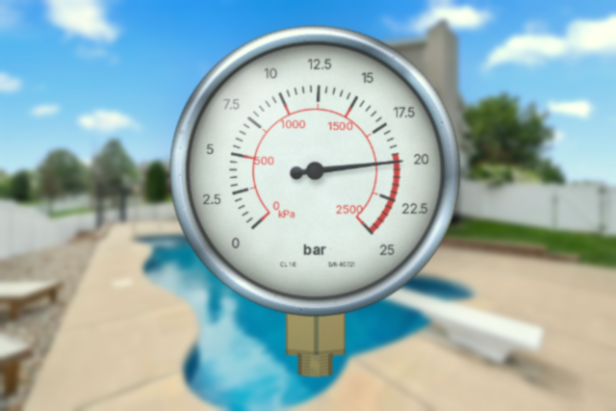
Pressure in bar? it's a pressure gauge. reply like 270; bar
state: 20; bar
